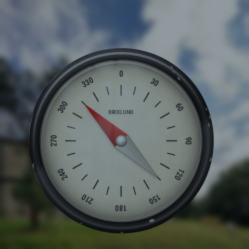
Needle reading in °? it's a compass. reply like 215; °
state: 315; °
